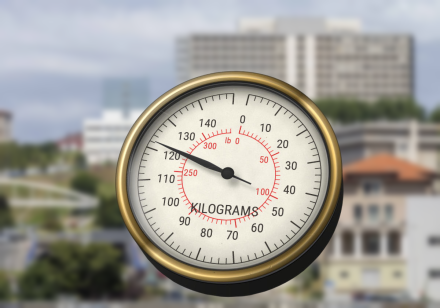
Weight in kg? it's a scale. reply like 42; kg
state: 122; kg
